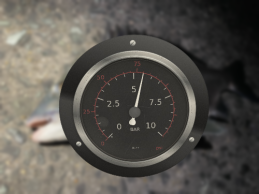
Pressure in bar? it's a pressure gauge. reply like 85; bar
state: 5.5; bar
